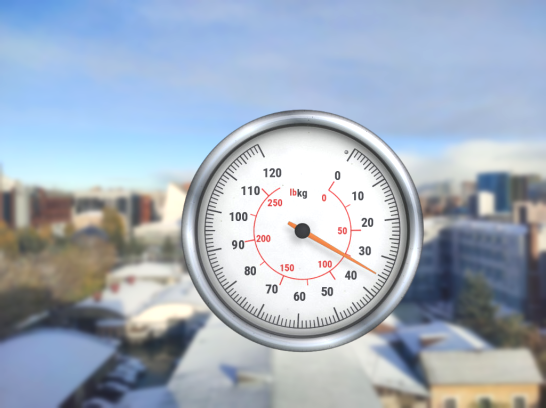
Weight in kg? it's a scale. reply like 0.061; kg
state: 35; kg
